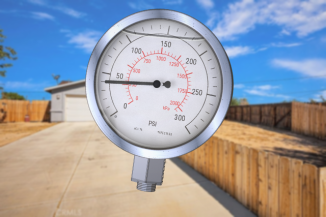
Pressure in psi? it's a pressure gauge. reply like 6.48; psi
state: 40; psi
